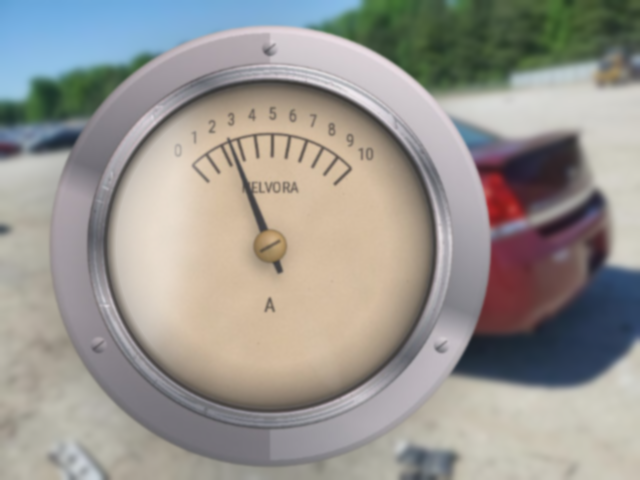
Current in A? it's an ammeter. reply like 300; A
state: 2.5; A
